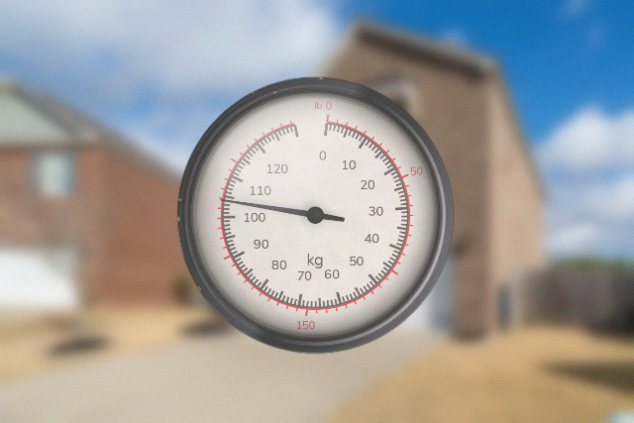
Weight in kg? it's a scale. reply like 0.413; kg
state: 104; kg
